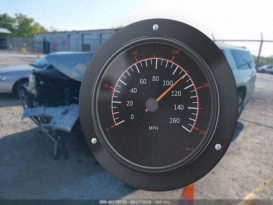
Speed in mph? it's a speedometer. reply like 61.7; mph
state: 110; mph
